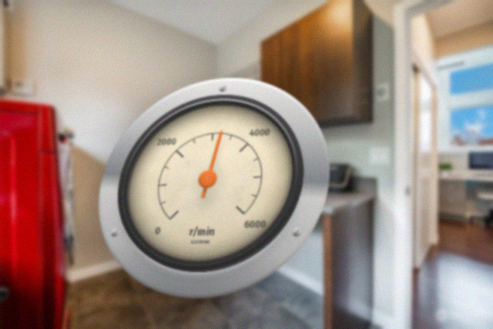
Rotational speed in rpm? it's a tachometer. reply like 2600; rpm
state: 3250; rpm
